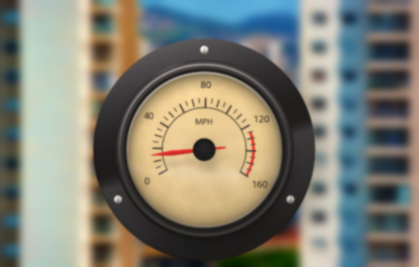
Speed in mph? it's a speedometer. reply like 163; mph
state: 15; mph
